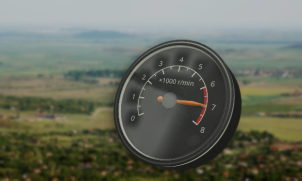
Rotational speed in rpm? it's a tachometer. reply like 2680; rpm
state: 7000; rpm
